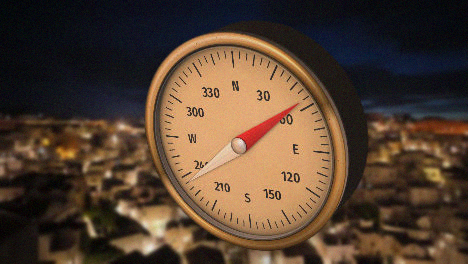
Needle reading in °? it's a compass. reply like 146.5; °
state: 55; °
